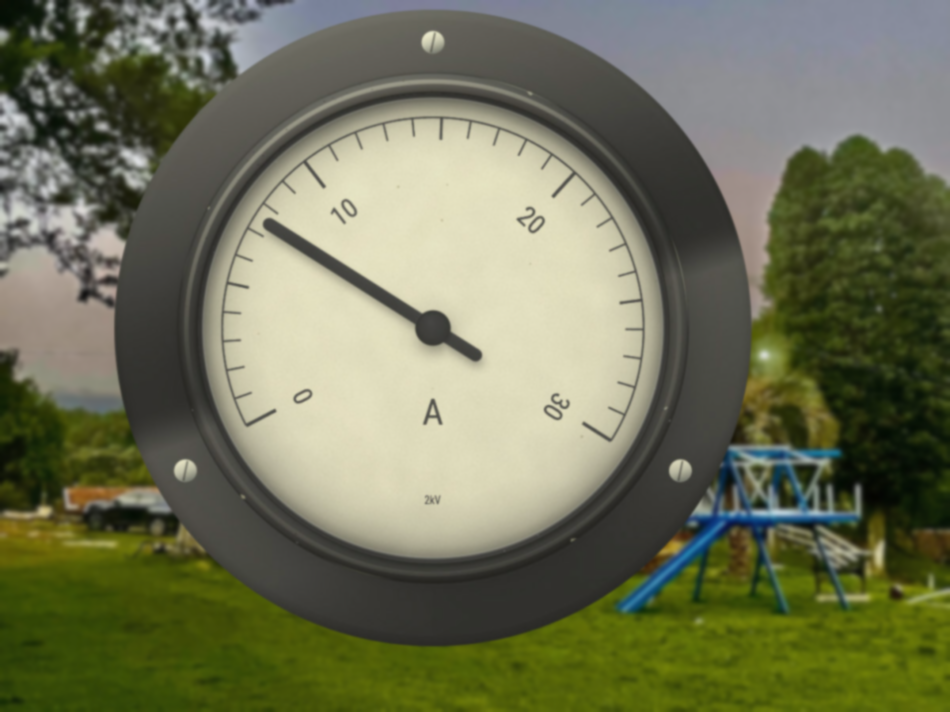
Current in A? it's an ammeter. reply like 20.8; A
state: 7.5; A
